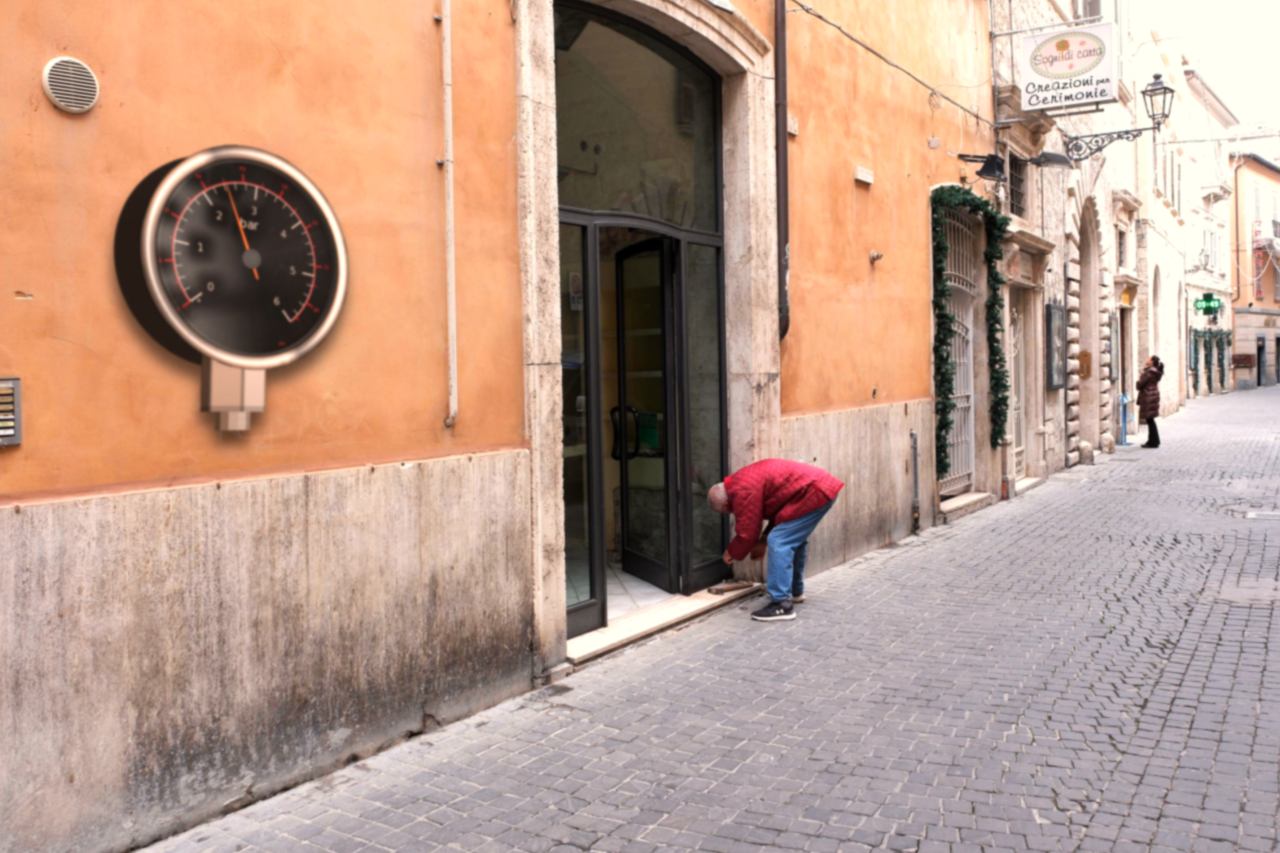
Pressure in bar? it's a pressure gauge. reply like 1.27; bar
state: 2.4; bar
